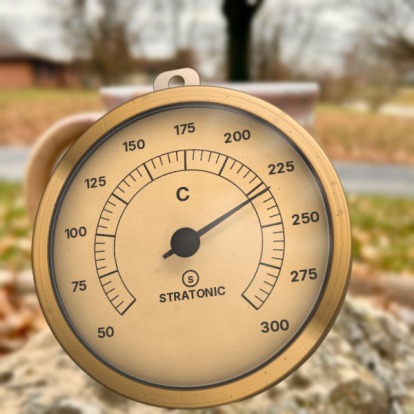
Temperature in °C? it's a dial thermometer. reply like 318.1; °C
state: 230; °C
